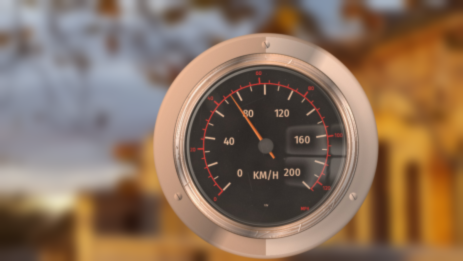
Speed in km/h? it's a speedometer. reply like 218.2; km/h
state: 75; km/h
